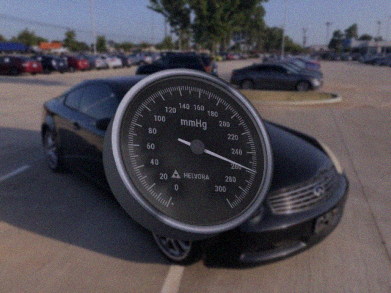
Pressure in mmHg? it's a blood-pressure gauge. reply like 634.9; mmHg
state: 260; mmHg
